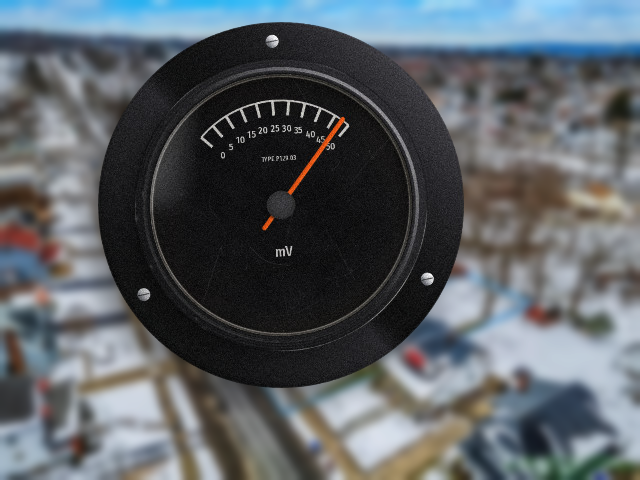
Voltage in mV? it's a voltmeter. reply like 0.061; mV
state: 47.5; mV
